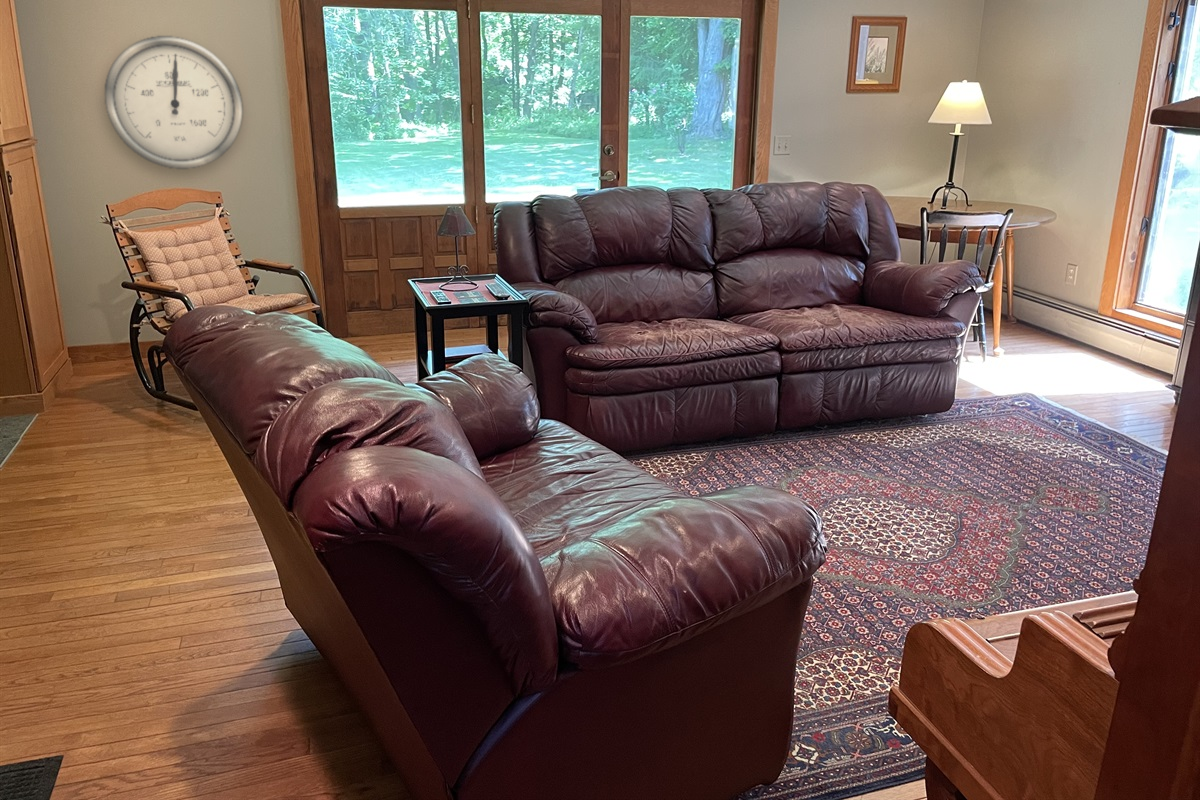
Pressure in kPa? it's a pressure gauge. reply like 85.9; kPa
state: 850; kPa
